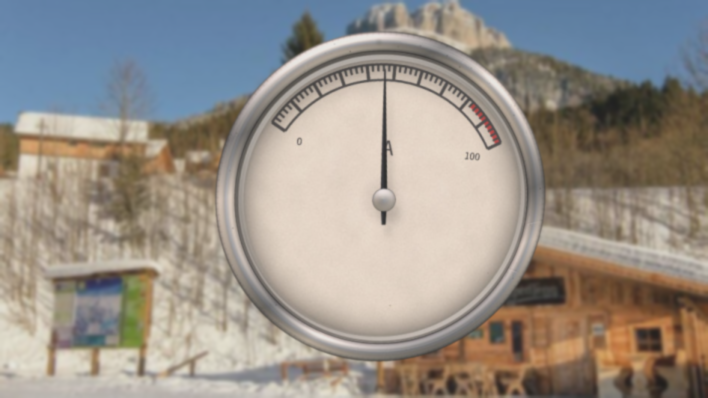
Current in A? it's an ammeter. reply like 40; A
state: 46; A
